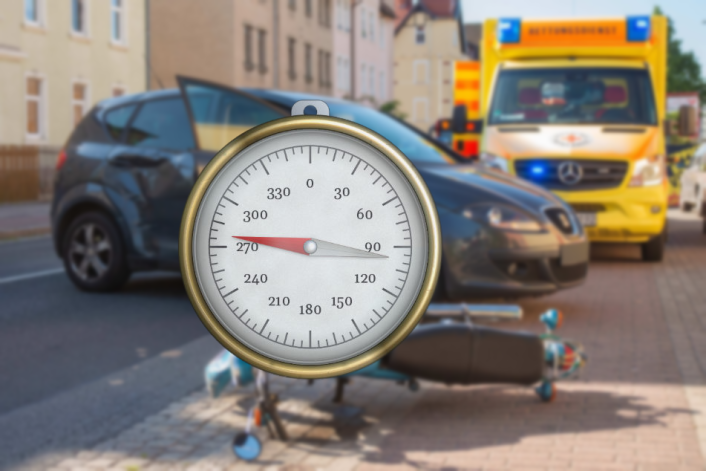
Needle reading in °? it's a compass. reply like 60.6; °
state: 277.5; °
